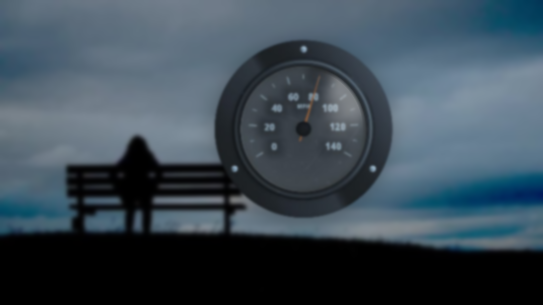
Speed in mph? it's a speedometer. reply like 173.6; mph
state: 80; mph
